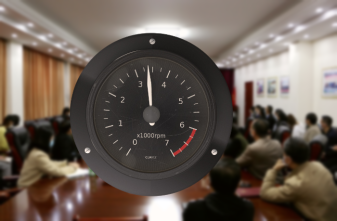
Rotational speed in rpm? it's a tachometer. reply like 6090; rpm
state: 3375; rpm
